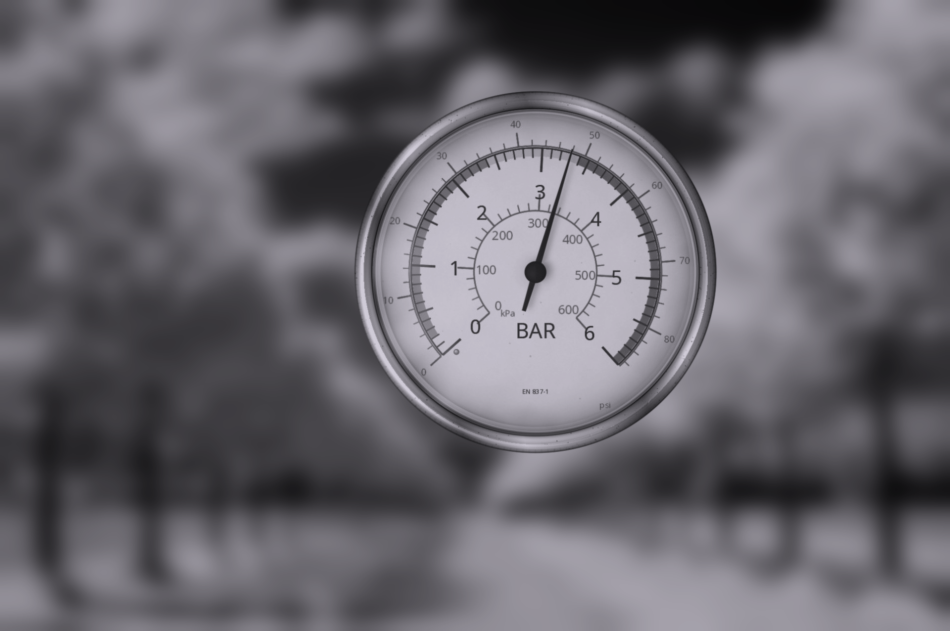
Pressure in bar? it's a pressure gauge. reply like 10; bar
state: 3.3; bar
